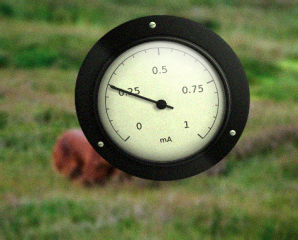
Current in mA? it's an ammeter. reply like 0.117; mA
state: 0.25; mA
